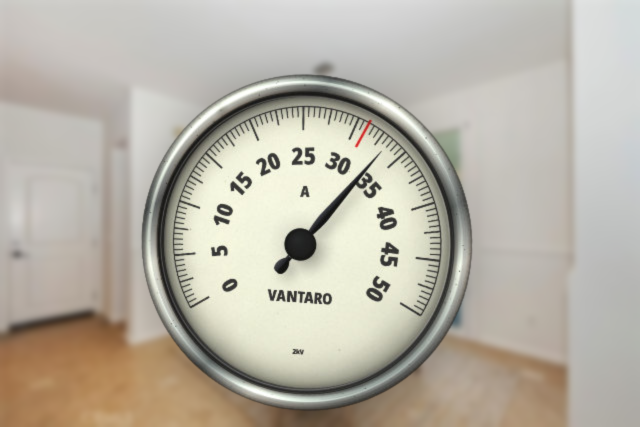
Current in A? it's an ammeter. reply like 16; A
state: 33.5; A
